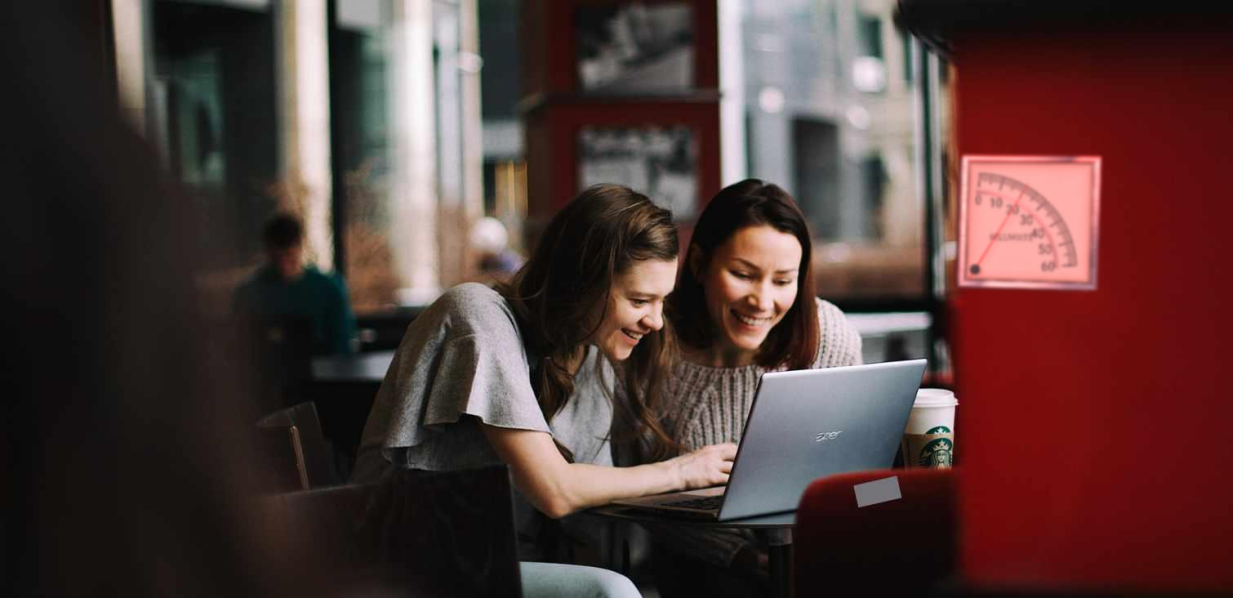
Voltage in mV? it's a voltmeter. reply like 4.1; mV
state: 20; mV
